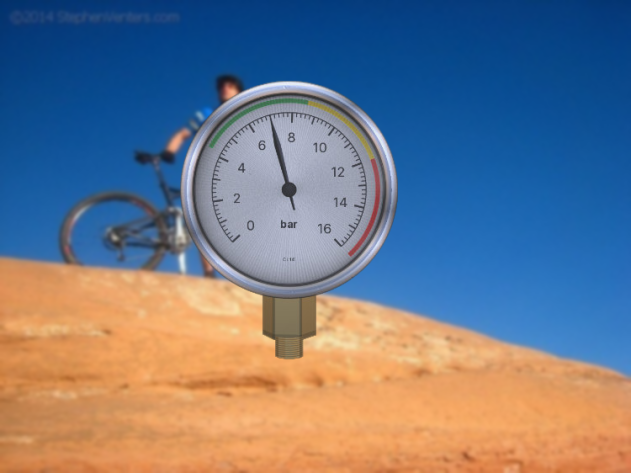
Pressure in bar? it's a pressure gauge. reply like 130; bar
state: 7; bar
